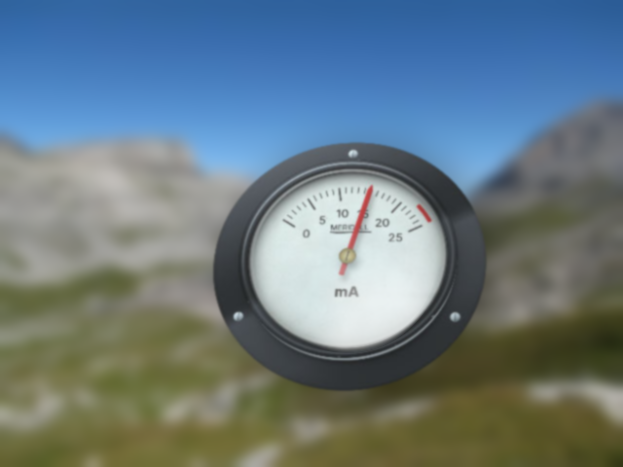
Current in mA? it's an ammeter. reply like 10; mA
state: 15; mA
